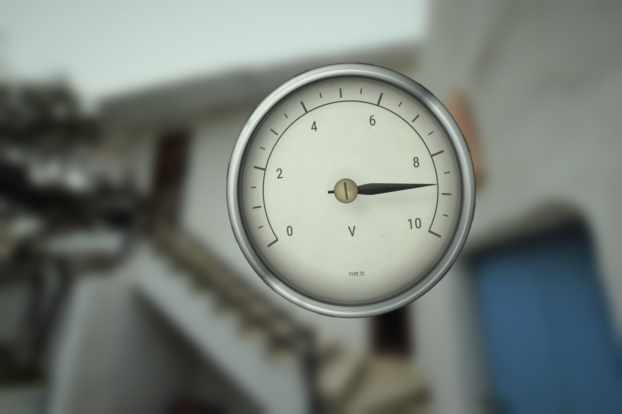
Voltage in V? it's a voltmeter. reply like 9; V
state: 8.75; V
